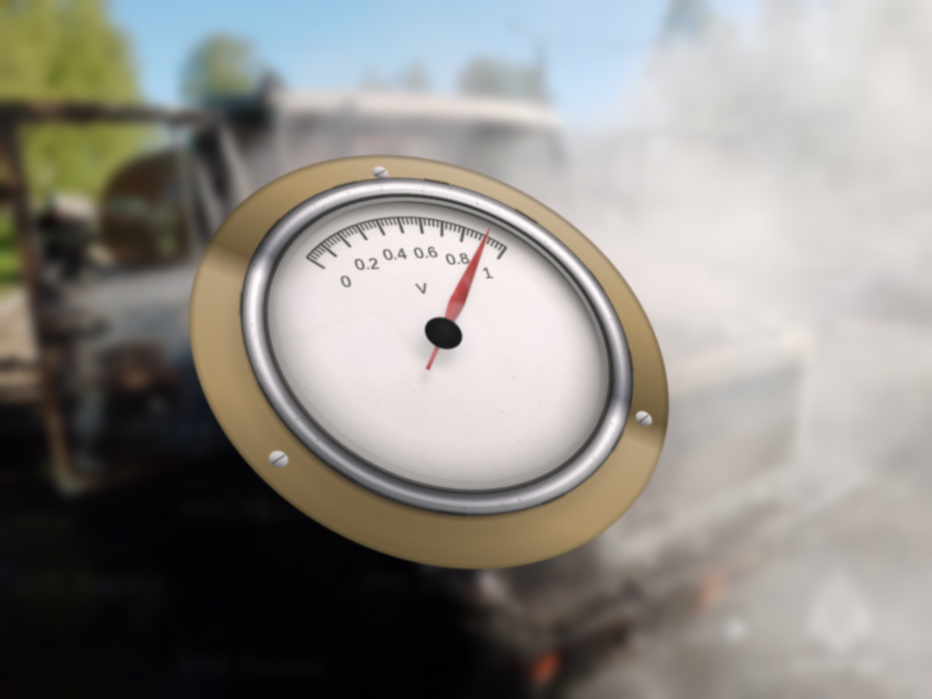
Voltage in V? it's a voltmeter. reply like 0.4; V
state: 0.9; V
